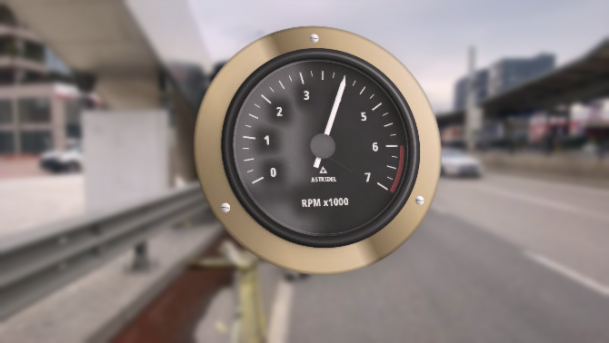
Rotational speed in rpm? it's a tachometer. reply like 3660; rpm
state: 4000; rpm
